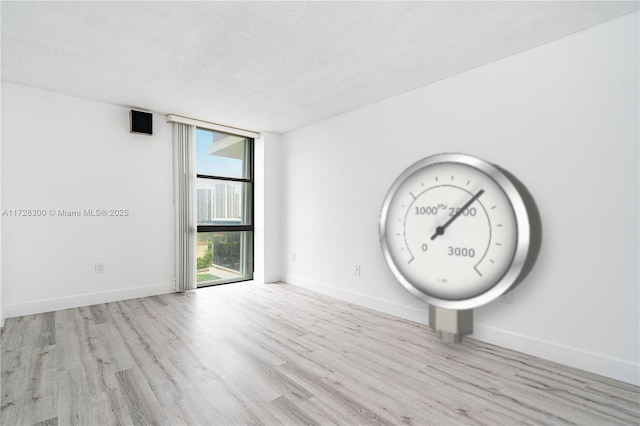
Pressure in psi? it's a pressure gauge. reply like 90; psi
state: 2000; psi
